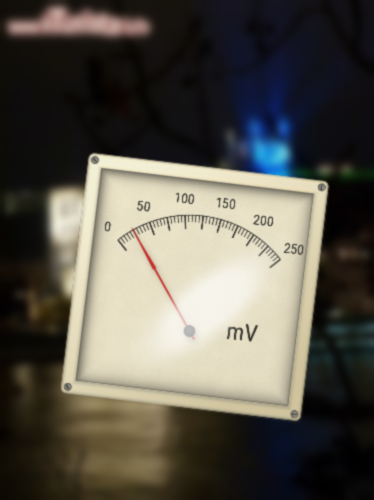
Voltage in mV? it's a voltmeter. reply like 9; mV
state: 25; mV
